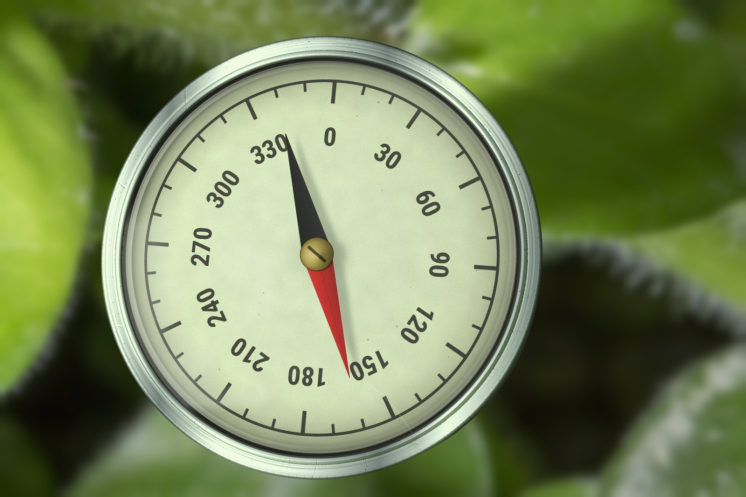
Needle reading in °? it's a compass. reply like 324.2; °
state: 160; °
